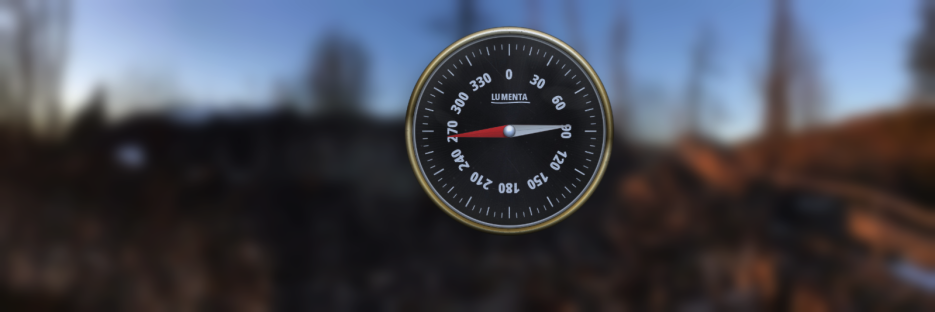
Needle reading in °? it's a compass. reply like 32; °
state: 265; °
